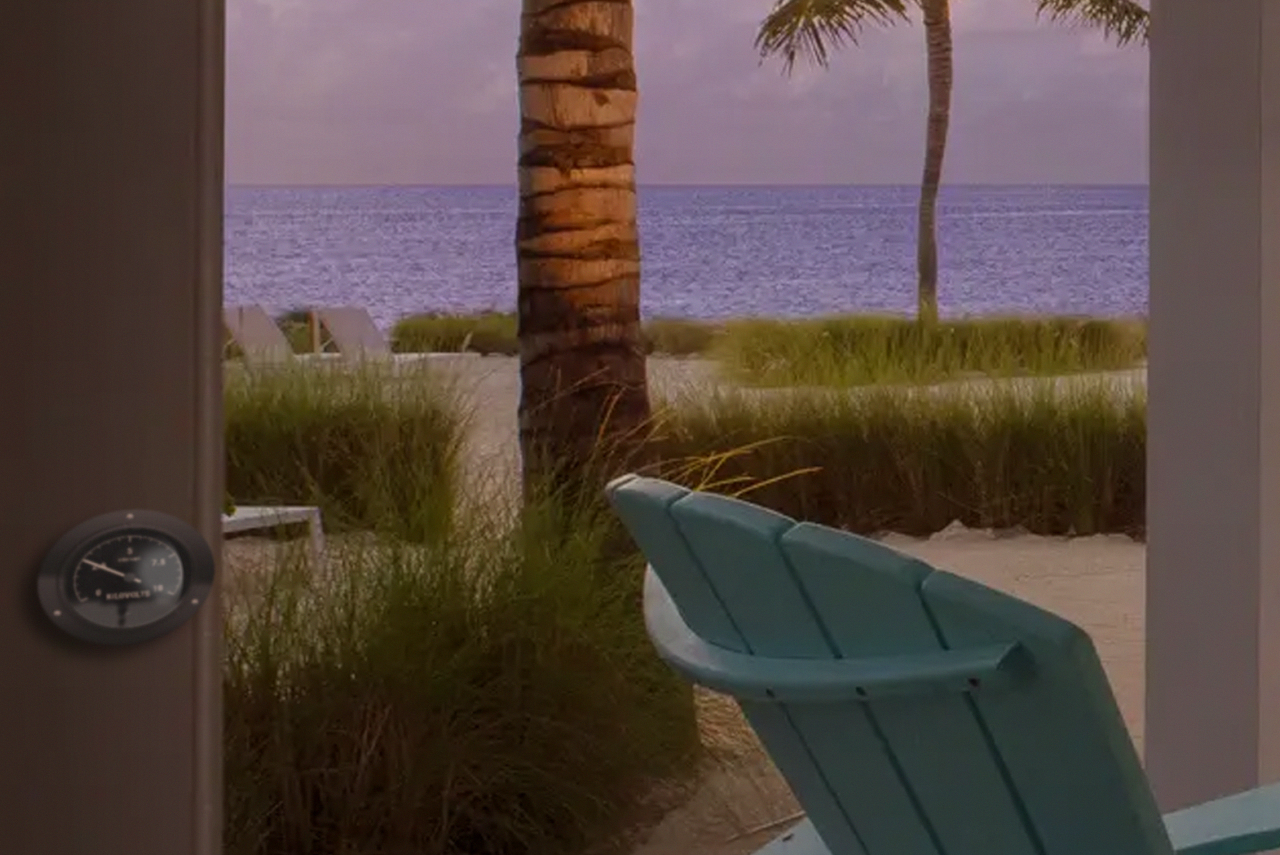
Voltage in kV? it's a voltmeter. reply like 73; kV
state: 2.5; kV
